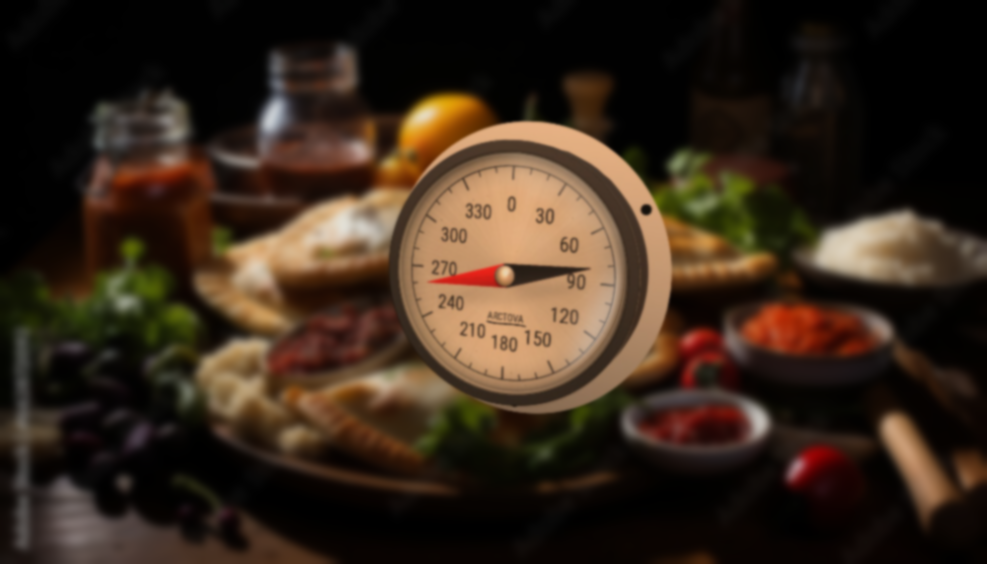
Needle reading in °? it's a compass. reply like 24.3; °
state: 260; °
